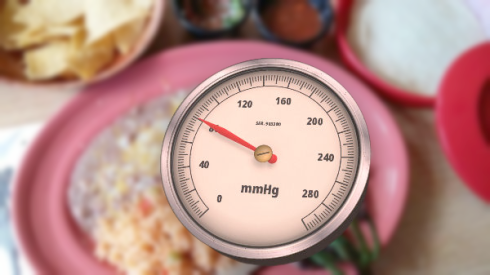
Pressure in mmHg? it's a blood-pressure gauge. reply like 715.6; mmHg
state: 80; mmHg
